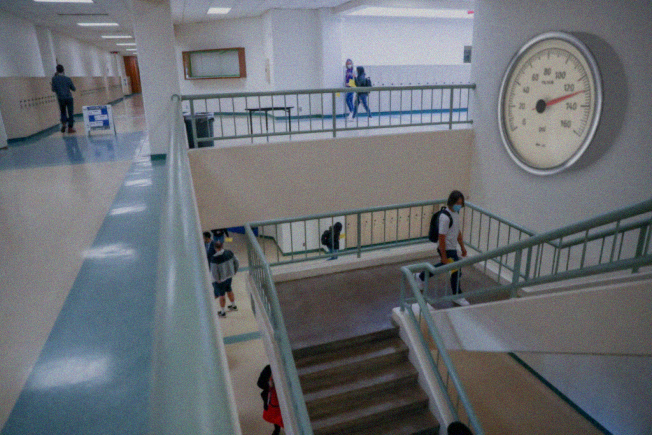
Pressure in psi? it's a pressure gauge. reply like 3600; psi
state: 130; psi
